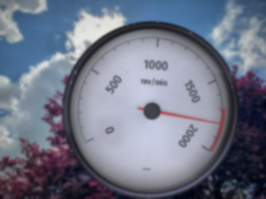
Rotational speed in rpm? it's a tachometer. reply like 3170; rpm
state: 1800; rpm
